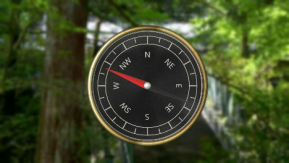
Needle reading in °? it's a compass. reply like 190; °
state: 292.5; °
